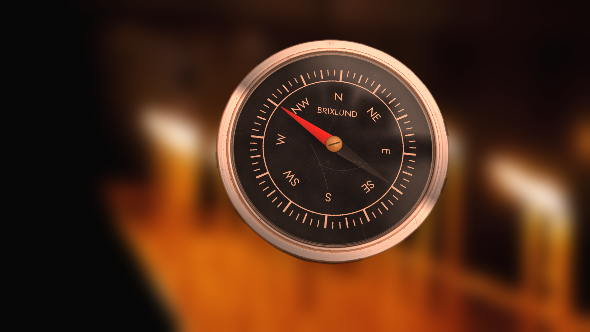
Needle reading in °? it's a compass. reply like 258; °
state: 300; °
